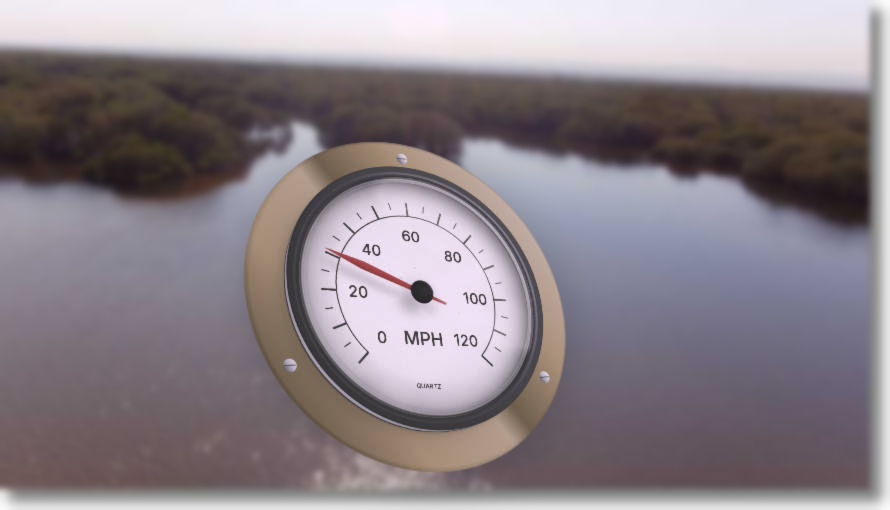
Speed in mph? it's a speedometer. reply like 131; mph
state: 30; mph
